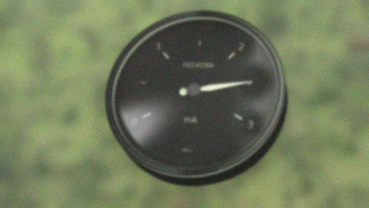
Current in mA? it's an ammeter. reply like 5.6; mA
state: 2.5; mA
